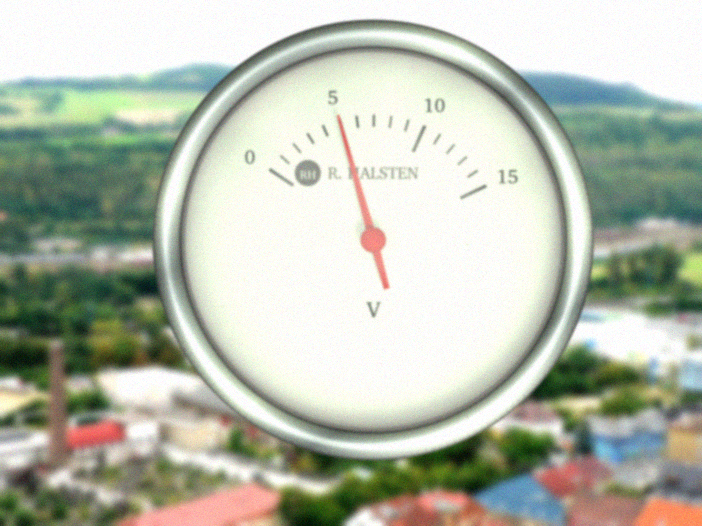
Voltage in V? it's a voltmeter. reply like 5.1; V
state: 5; V
